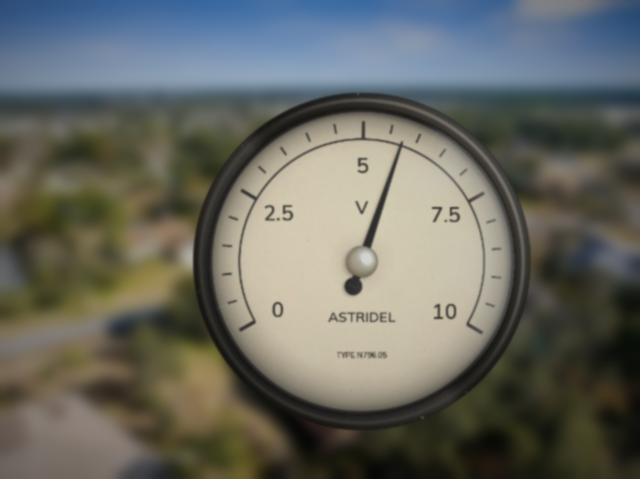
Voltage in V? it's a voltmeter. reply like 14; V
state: 5.75; V
